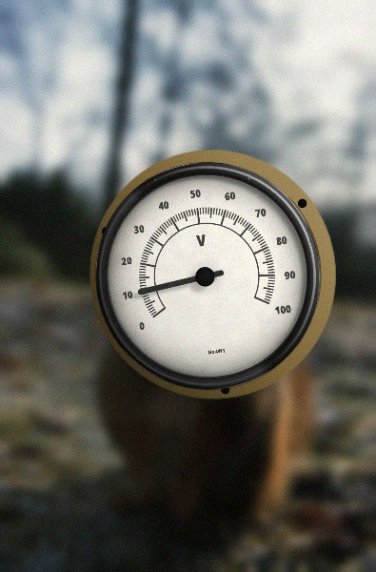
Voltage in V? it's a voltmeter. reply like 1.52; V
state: 10; V
